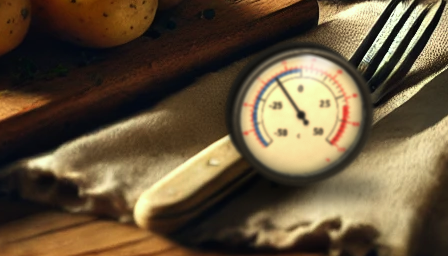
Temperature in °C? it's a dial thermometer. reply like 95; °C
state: -12.5; °C
